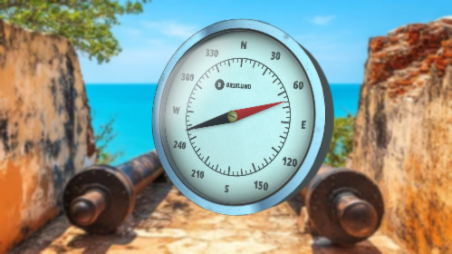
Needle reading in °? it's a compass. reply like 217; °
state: 70; °
